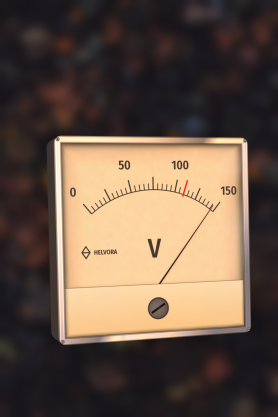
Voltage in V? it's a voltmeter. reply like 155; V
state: 145; V
